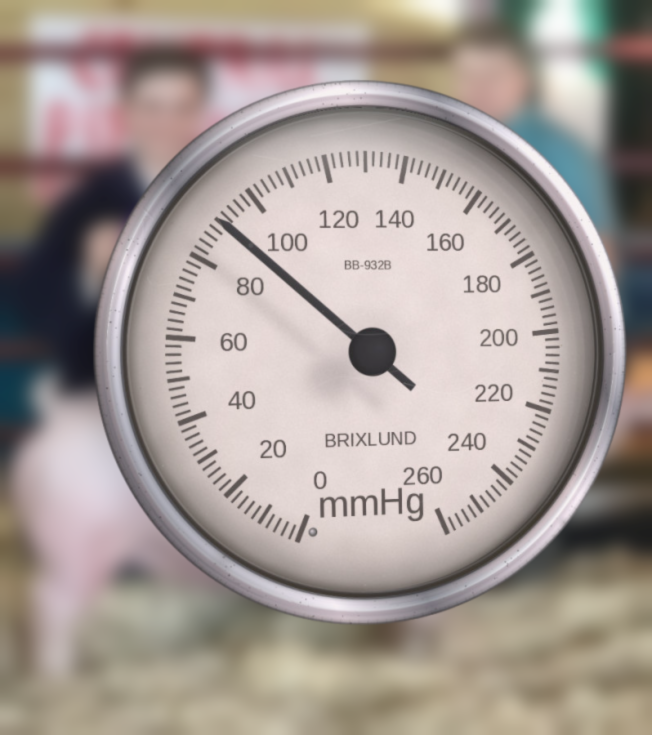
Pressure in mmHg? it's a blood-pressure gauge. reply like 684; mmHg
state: 90; mmHg
